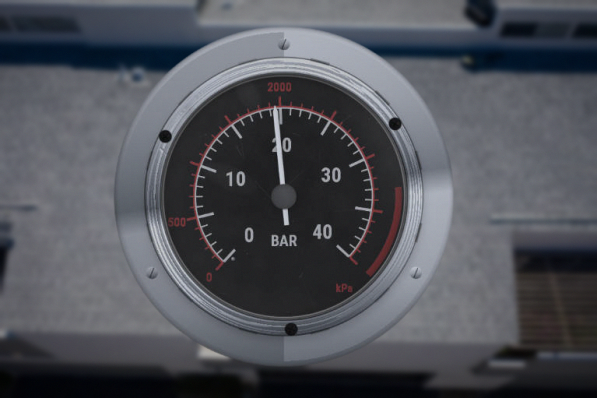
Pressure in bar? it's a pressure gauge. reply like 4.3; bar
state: 19.5; bar
